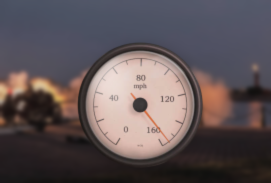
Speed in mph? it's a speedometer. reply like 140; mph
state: 155; mph
